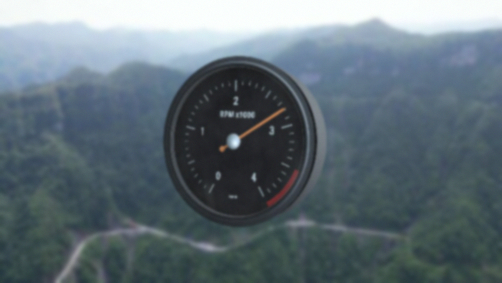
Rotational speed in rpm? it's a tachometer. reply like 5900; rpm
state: 2800; rpm
